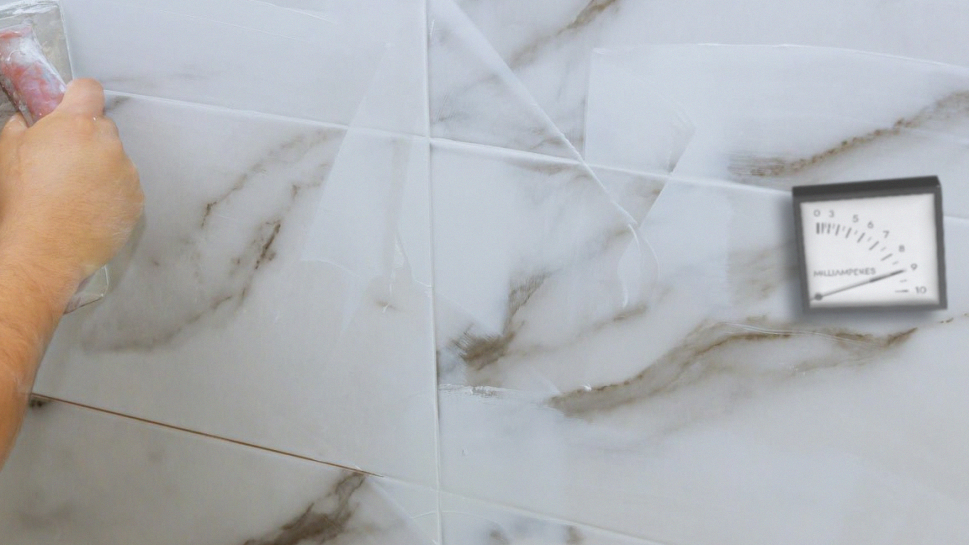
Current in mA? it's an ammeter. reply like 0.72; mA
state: 9; mA
